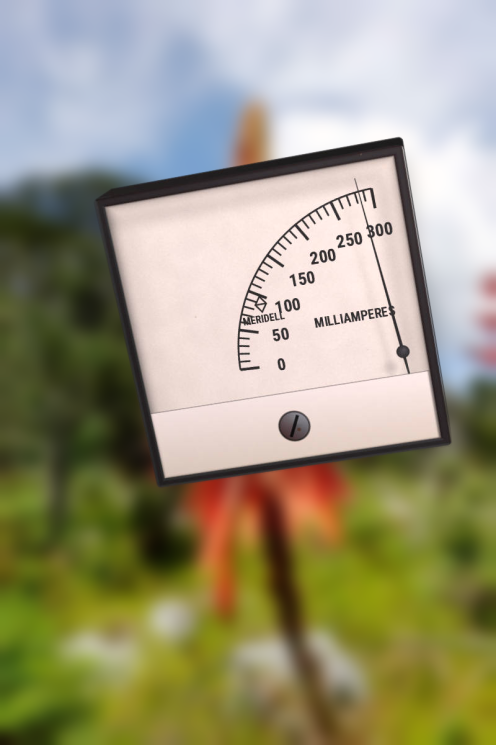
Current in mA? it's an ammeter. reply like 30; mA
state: 285; mA
